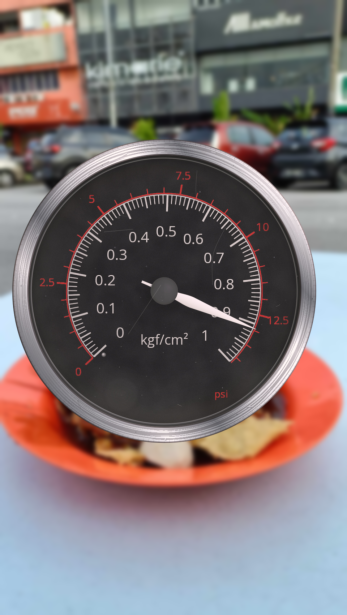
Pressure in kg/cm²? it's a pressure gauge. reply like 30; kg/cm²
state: 0.91; kg/cm²
